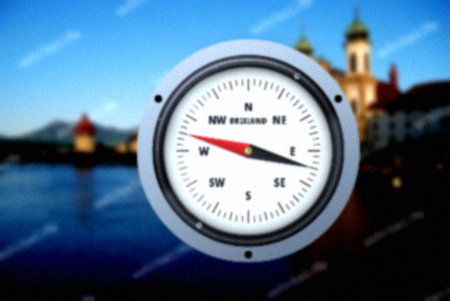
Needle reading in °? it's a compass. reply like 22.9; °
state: 285; °
